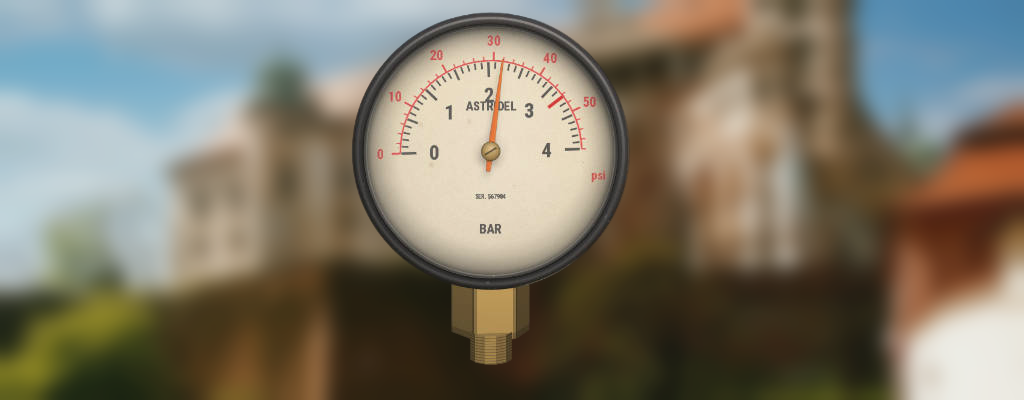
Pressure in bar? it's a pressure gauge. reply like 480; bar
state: 2.2; bar
